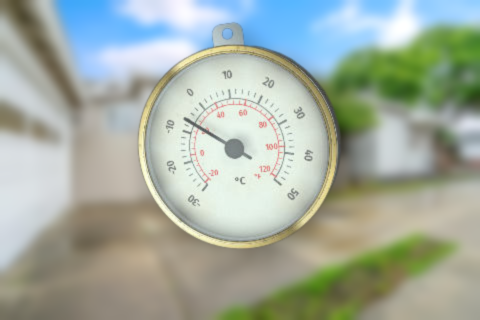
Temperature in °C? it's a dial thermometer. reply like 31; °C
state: -6; °C
